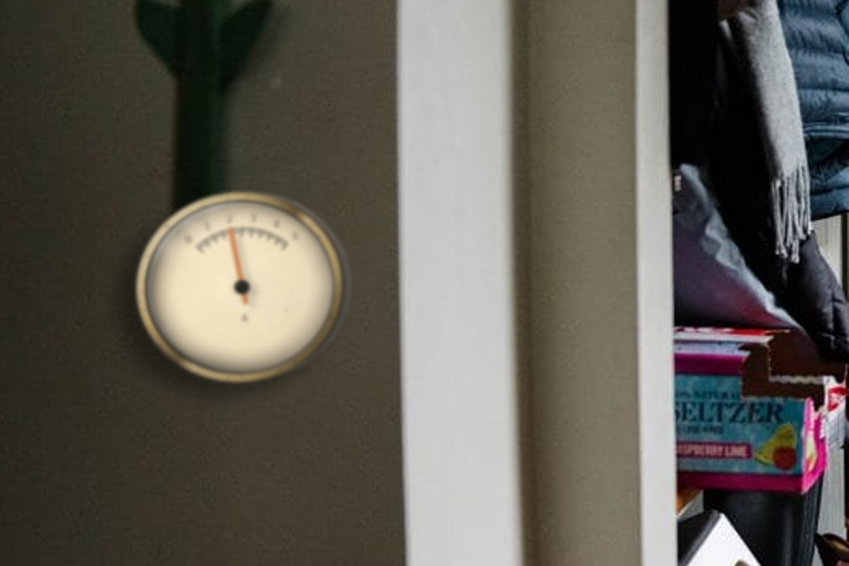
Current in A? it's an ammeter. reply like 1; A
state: 2; A
